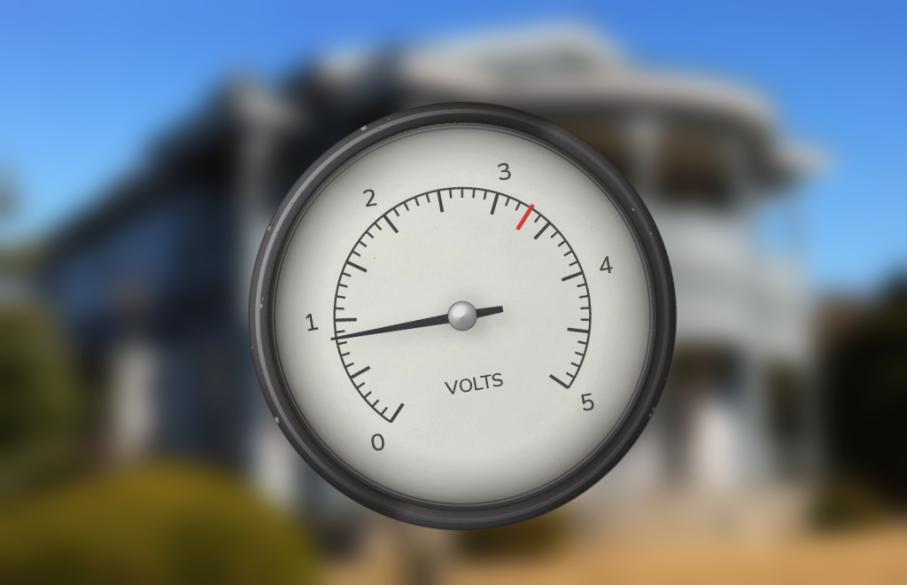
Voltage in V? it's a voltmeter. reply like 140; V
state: 0.85; V
